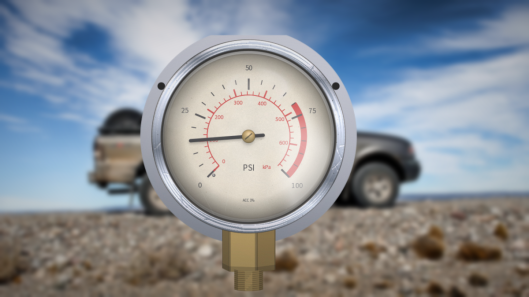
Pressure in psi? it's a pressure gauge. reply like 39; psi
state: 15; psi
